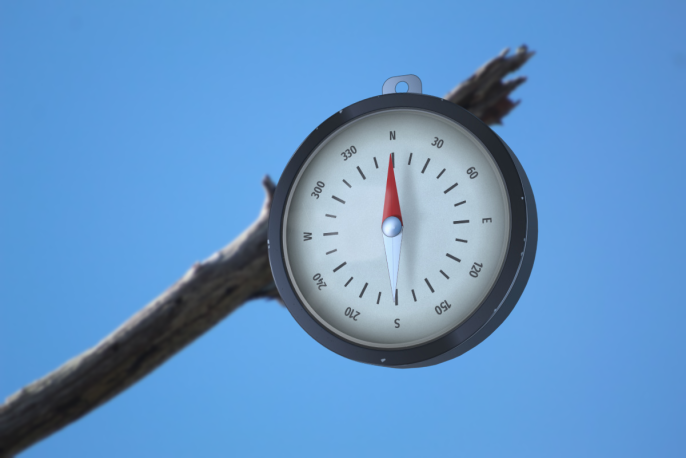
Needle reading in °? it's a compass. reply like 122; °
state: 0; °
